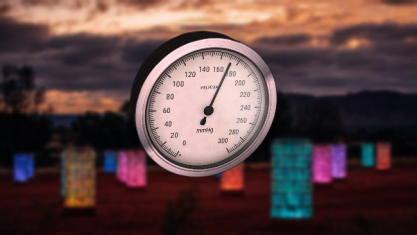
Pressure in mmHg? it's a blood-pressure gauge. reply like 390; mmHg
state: 170; mmHg
